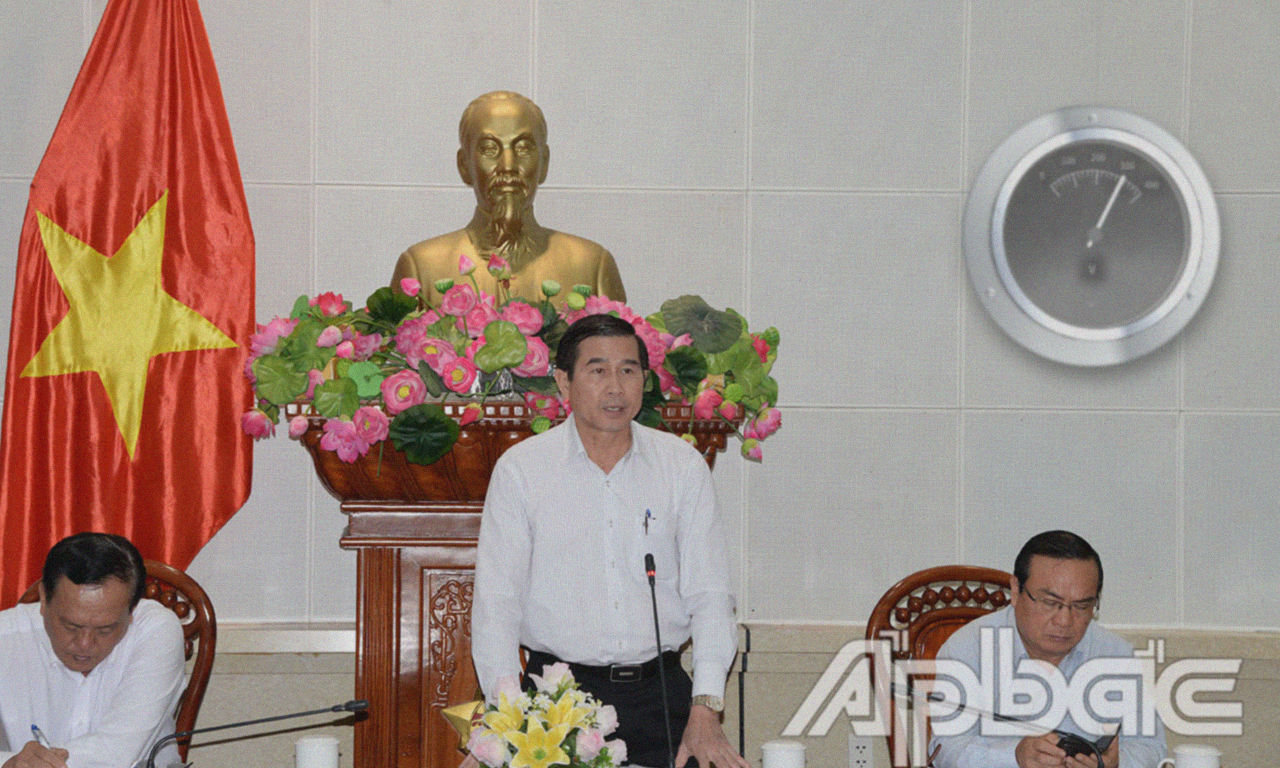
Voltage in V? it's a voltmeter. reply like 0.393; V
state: 300; V
